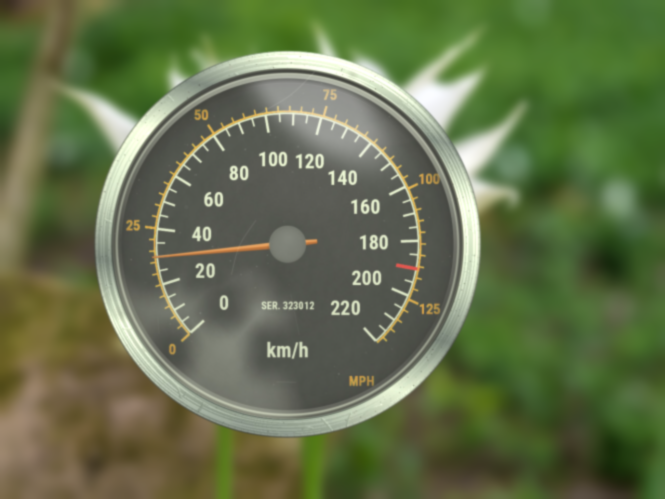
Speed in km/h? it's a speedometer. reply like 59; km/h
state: 30; km/h
